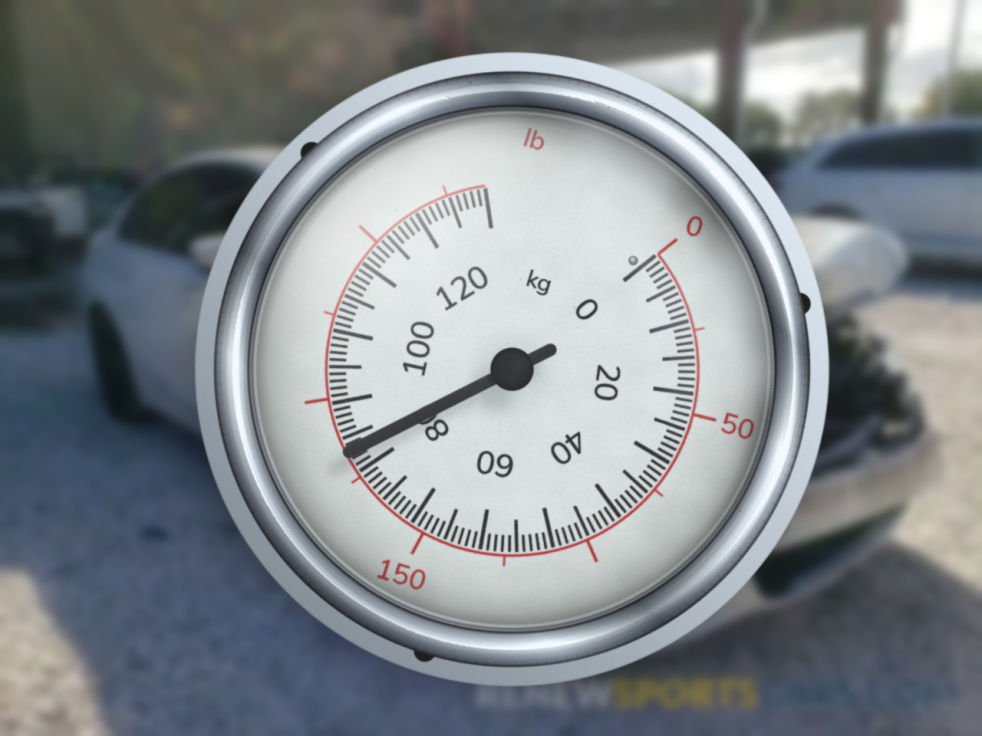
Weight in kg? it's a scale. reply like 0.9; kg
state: 83; kg
